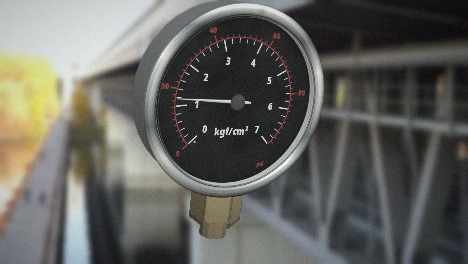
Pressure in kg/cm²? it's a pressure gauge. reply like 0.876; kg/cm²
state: 1.2; kg/cm²
